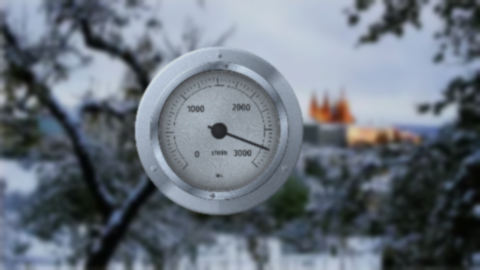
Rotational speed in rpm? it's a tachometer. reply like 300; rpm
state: 2750; rpm
